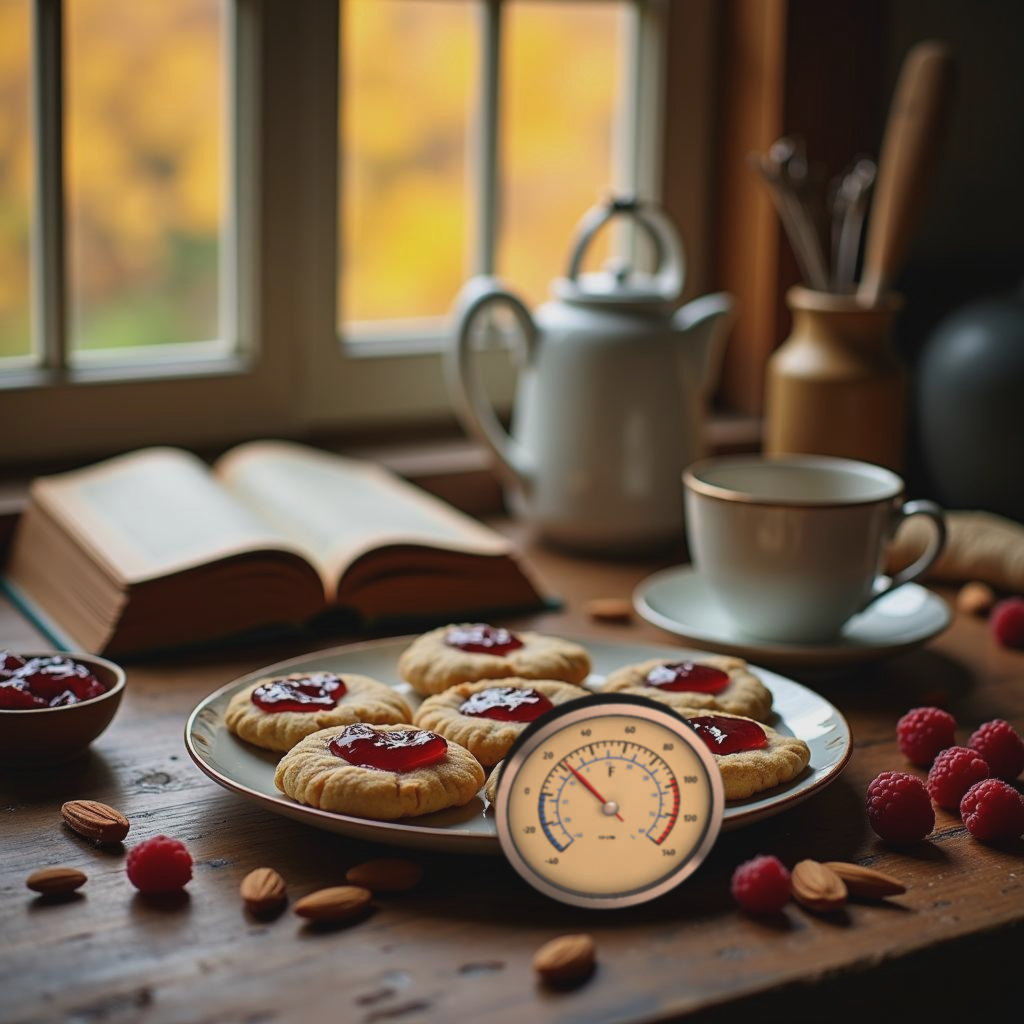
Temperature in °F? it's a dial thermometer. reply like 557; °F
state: 24; °F
